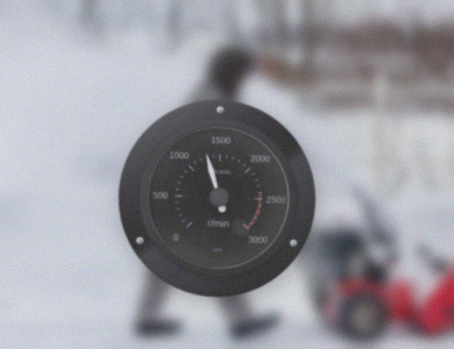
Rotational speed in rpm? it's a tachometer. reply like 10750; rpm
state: 1300; rpm
